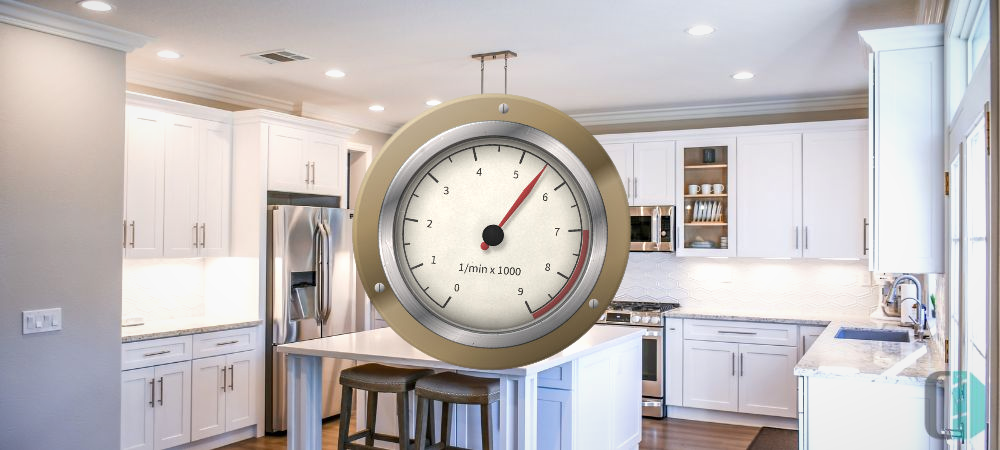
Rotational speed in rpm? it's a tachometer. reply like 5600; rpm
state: 5500; rpm
